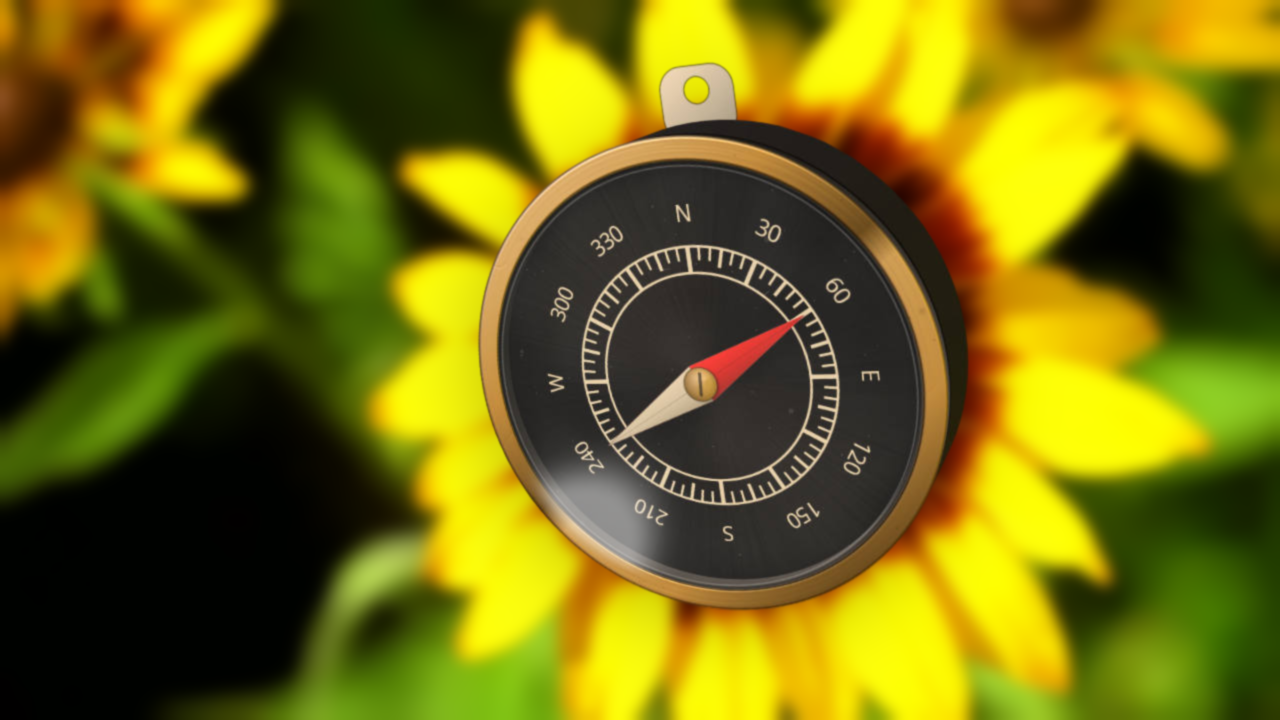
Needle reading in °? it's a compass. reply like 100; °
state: 60; °
